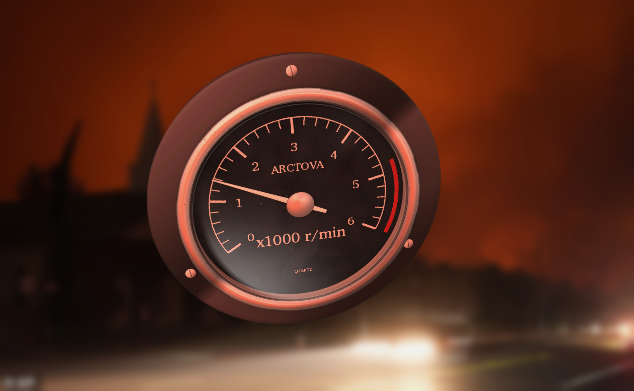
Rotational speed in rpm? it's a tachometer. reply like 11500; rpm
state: 1400; rpm
